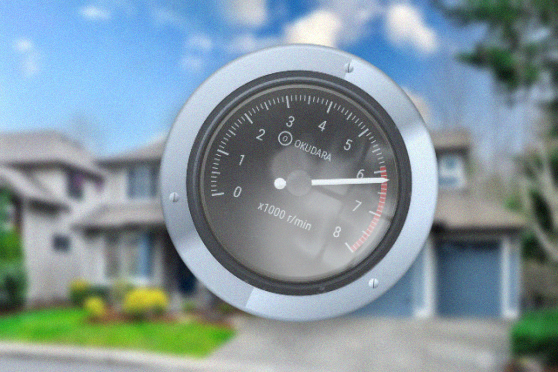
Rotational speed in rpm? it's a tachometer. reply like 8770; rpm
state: 6200; rpm
